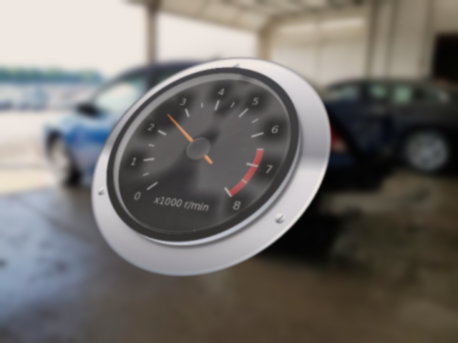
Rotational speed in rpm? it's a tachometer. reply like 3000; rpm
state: 2500; rpm
